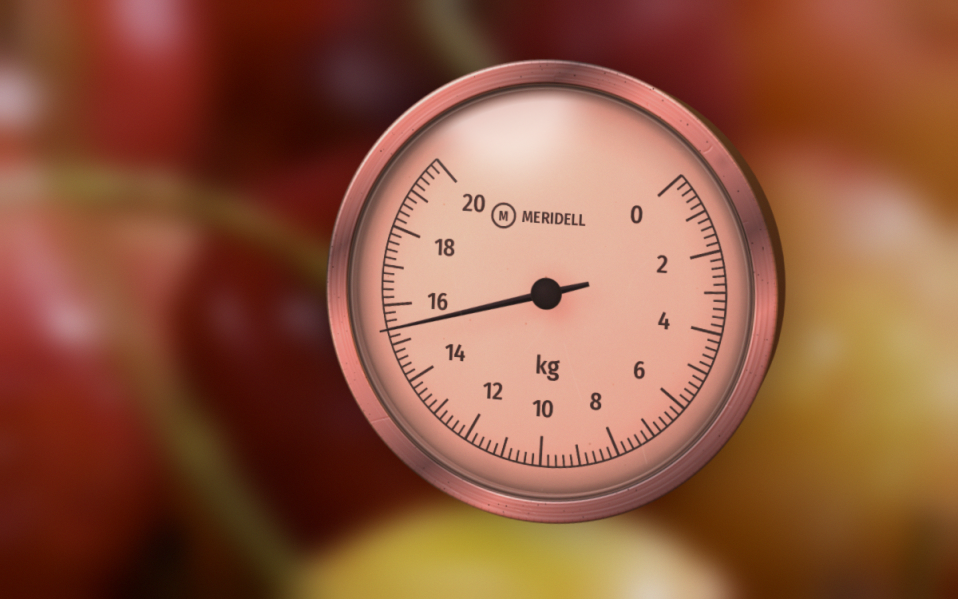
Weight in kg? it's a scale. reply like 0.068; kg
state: 15.4; kg
